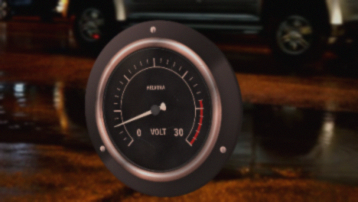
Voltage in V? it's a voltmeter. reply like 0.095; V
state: 3; V
